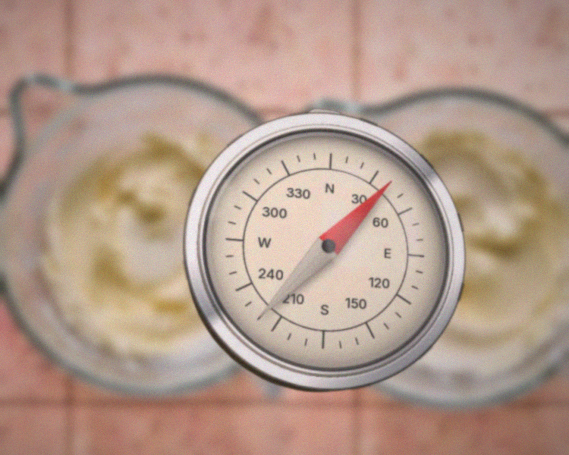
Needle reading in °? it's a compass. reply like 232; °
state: 40; °
